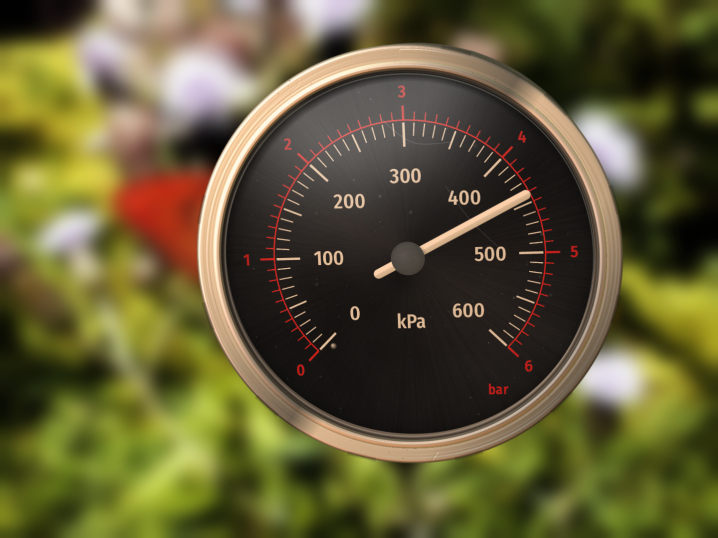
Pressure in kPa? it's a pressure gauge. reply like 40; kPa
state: 440; kPa
